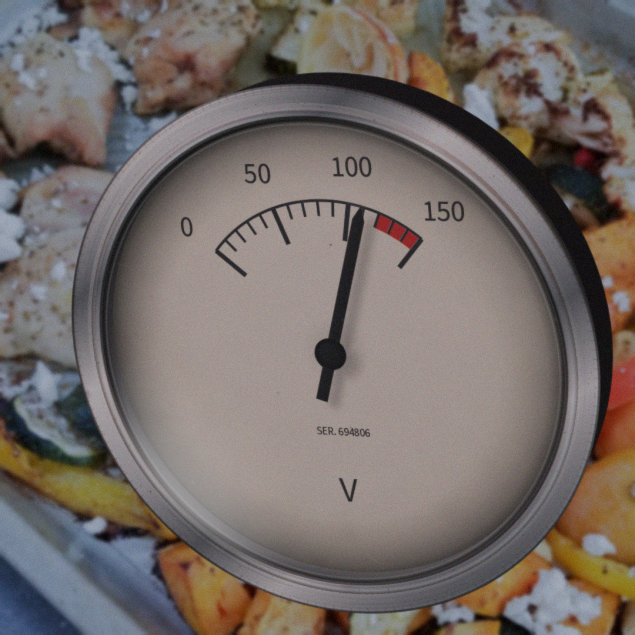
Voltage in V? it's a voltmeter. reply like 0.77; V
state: 110; V
